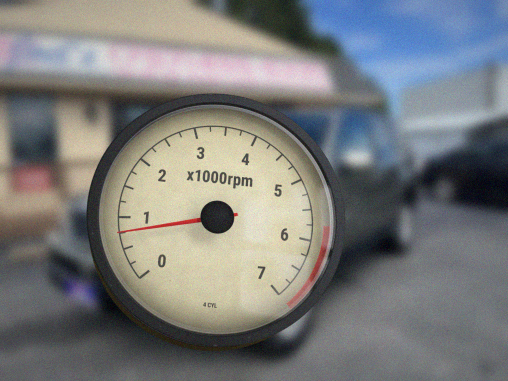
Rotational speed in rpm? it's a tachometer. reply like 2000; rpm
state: 750; rpm
